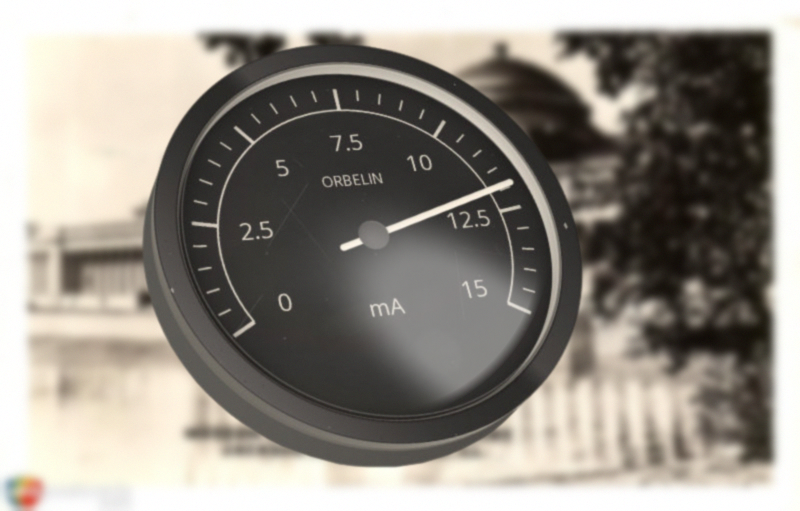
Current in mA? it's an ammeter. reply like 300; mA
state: 12; mA
